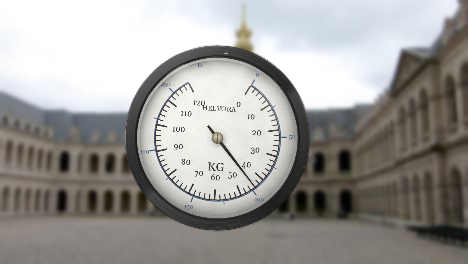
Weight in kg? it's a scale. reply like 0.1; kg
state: 44; kg
